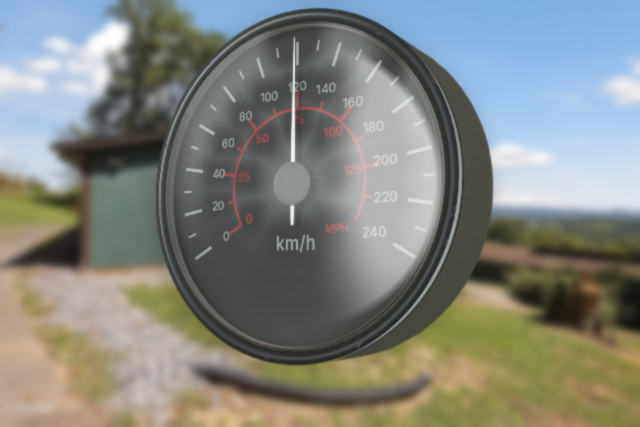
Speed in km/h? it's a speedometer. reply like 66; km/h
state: 120; km/h
